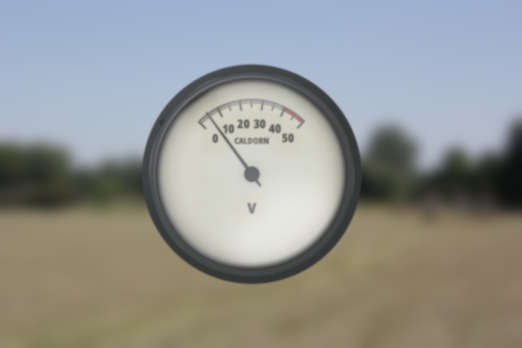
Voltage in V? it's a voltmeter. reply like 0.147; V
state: 5; V
